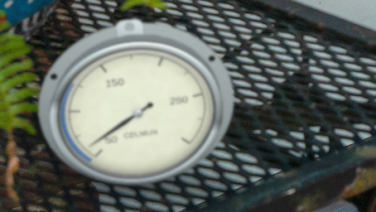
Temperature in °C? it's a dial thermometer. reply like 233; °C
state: 62.5; °C
